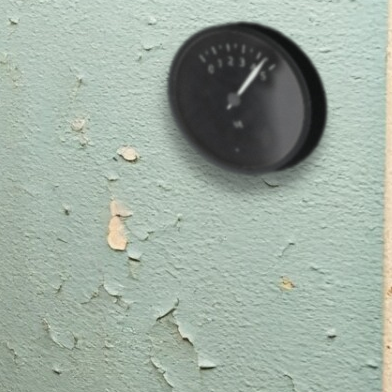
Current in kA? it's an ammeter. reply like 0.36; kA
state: 4.5; kA
